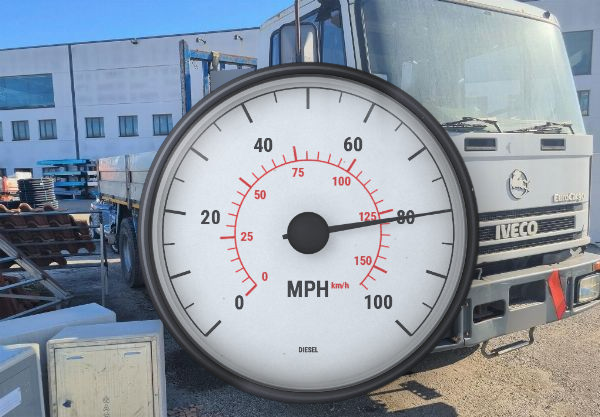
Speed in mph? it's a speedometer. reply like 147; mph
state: 80; mph
